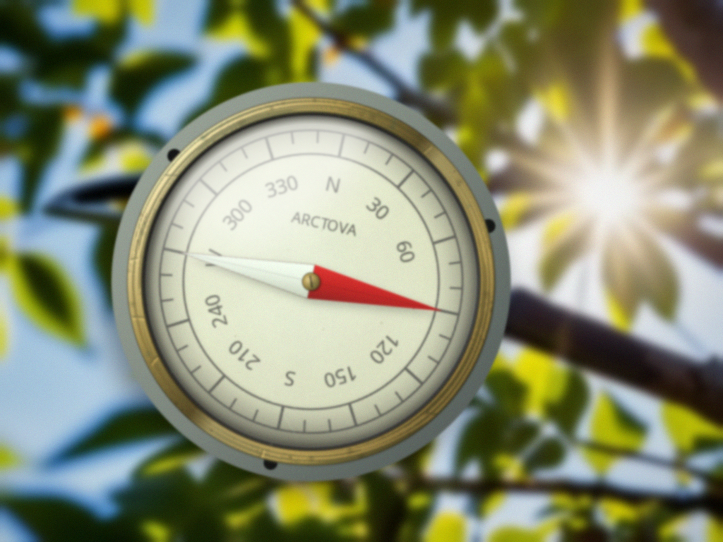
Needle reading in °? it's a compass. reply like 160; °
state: 90; °
